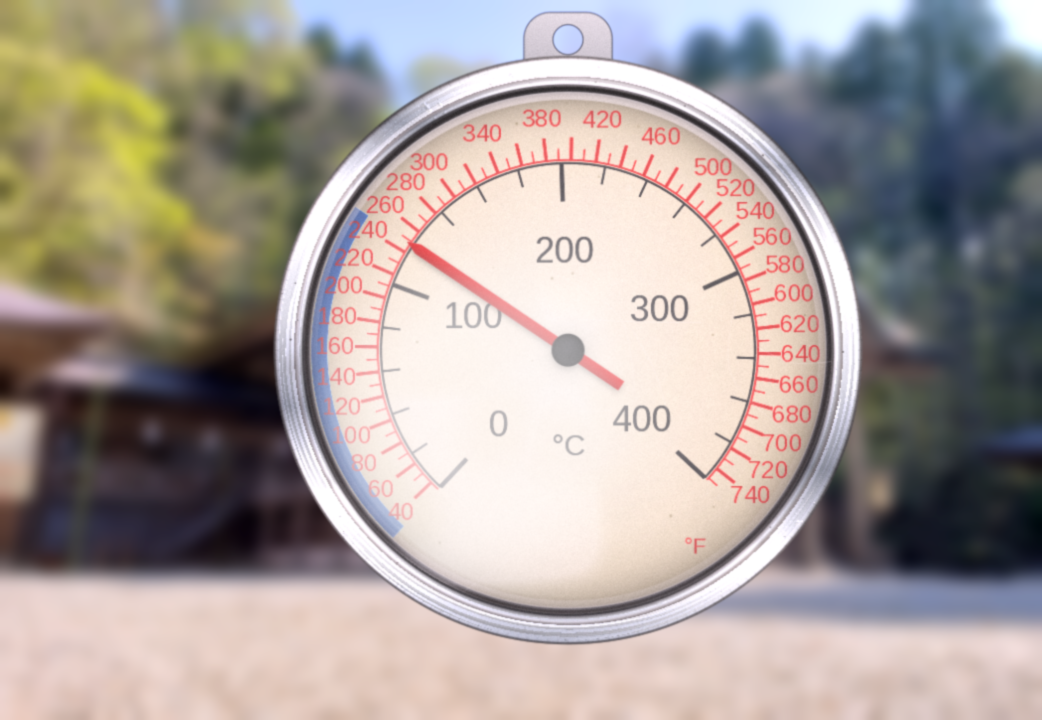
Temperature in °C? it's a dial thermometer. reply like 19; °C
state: 120; °C
